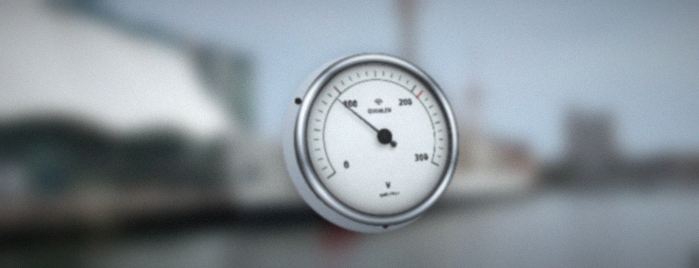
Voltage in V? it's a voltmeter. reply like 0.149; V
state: 90; V
